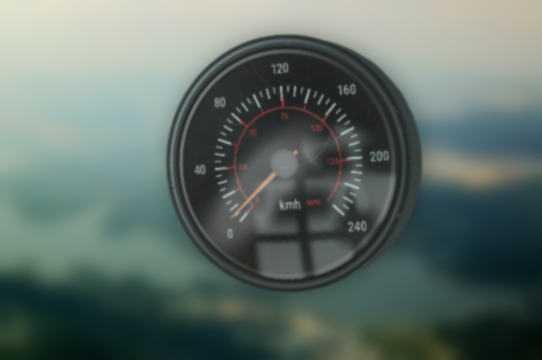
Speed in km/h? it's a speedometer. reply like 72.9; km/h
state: 5; km/h
